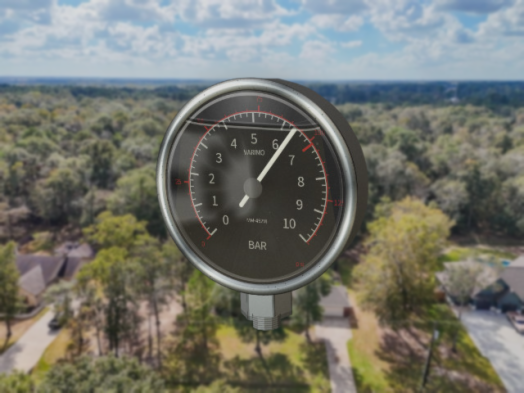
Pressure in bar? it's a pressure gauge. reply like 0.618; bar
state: 6.4; bar
